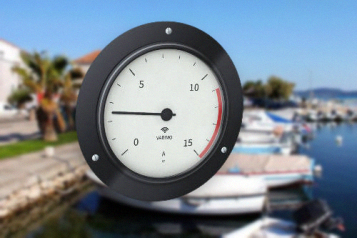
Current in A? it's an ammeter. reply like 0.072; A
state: 2.5; A
